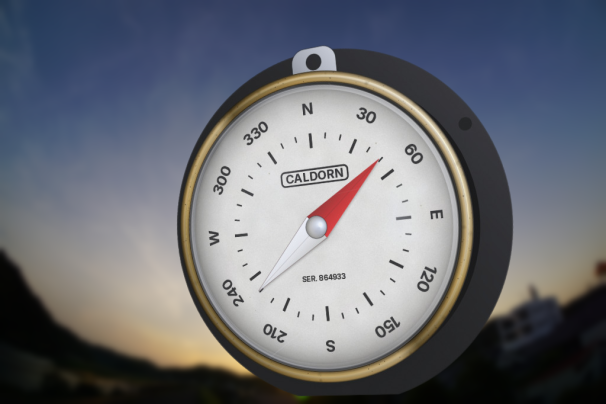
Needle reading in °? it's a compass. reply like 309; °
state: 50; °
